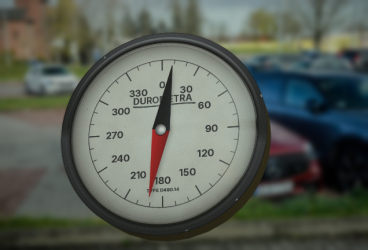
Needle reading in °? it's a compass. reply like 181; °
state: 190; °
